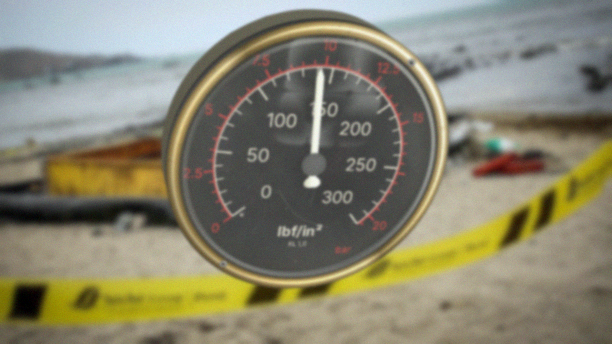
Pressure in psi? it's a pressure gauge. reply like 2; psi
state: 140; psi
